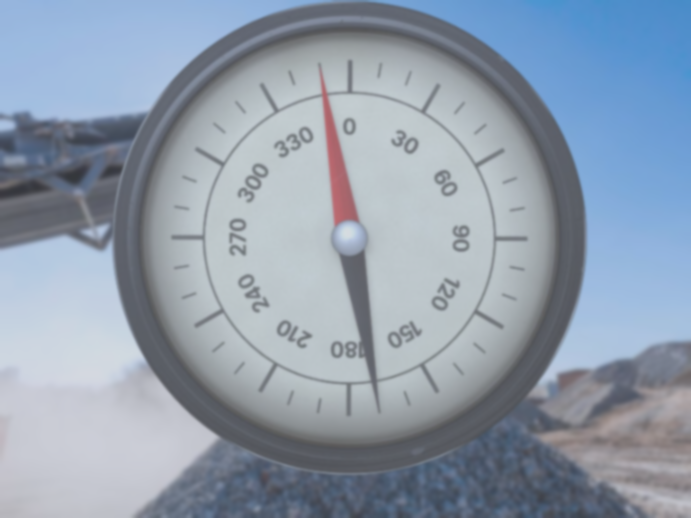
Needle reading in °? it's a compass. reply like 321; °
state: 350; °
